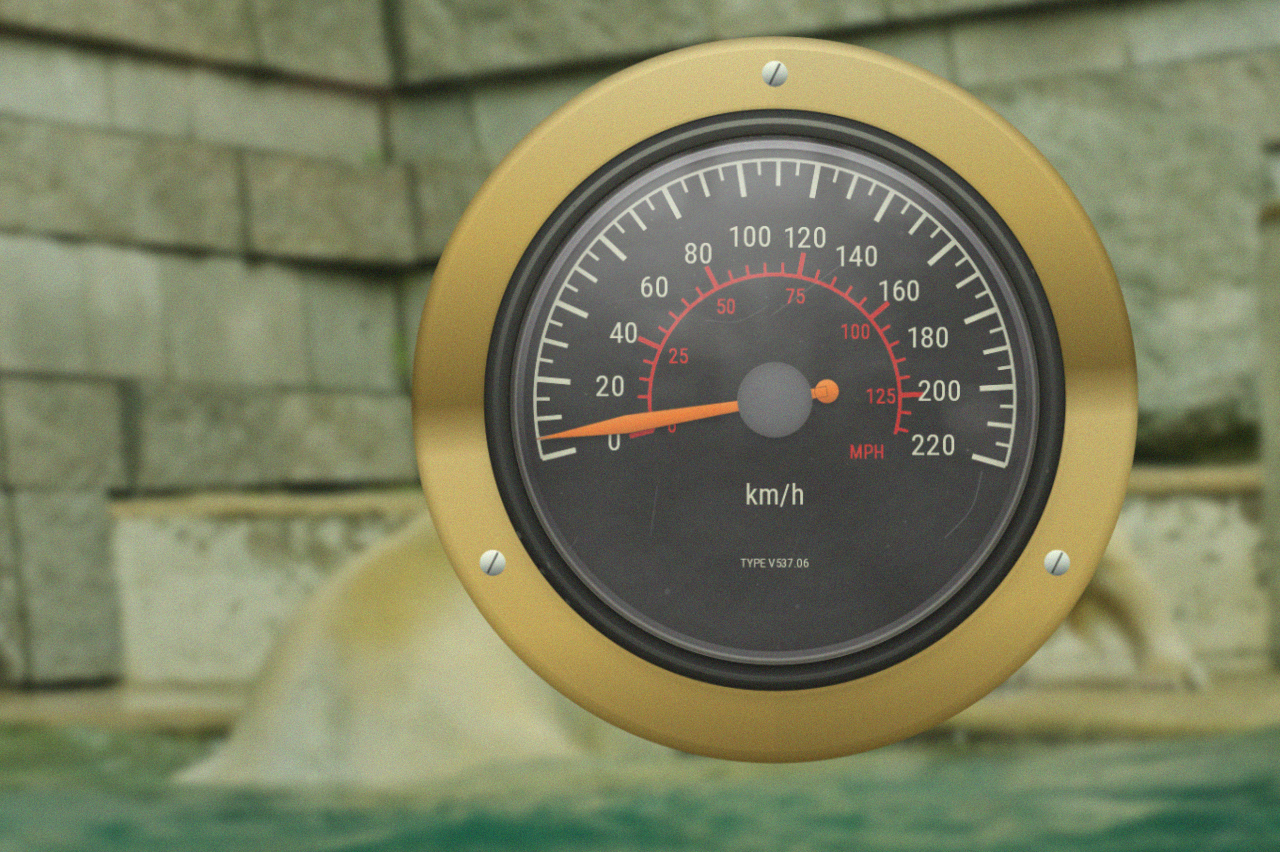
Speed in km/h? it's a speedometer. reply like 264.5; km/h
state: 5; km/h
